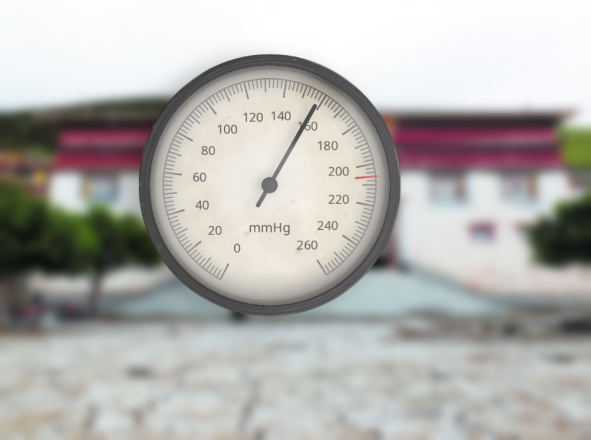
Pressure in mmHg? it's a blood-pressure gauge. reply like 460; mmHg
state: 158; mmHg
